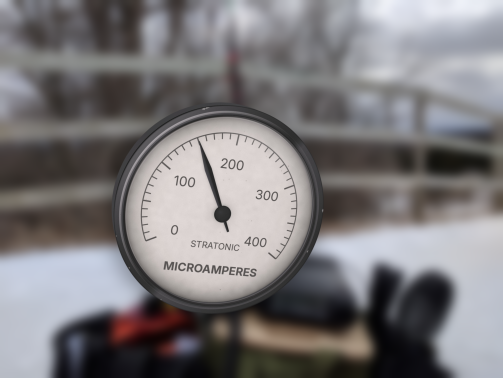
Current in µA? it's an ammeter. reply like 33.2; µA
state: 150; µA
